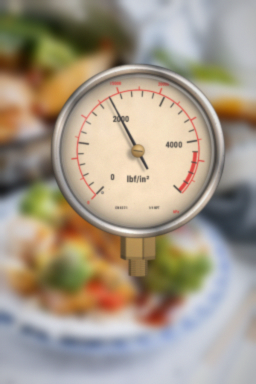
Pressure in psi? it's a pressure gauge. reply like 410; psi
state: 2000; psi
